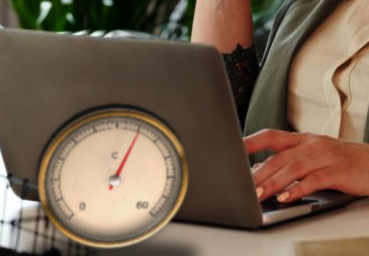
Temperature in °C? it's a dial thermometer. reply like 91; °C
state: 35; °C
